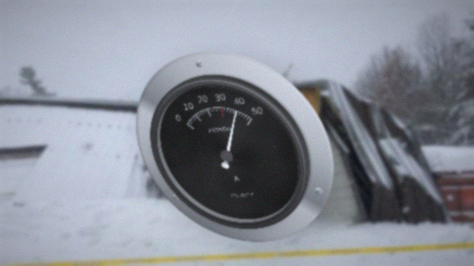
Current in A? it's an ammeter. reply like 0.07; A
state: 40; A
